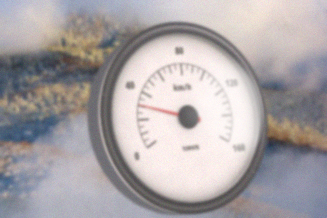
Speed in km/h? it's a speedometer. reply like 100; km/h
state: 30; km/h
